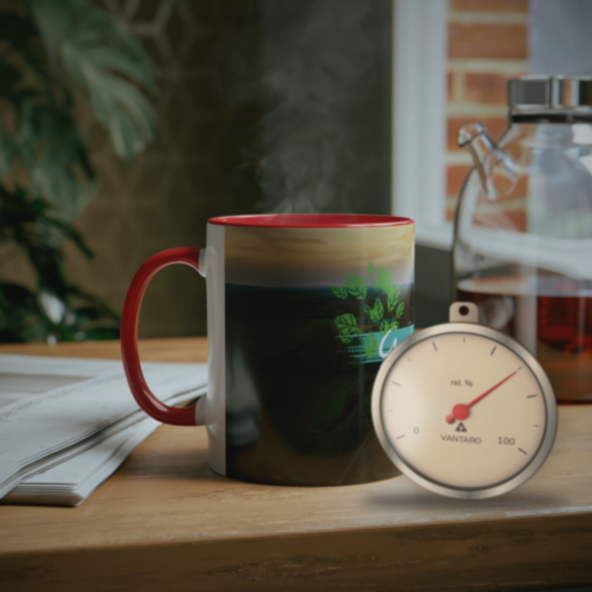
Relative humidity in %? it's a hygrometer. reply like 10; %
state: 70; %
